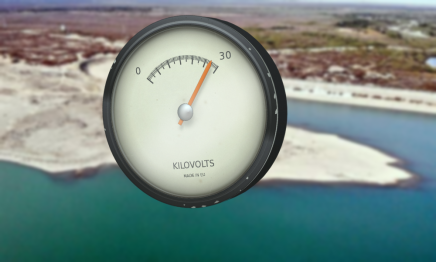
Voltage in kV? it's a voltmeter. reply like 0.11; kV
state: 27.5; kV
